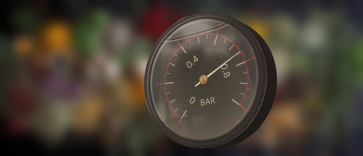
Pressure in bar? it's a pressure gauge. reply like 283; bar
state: 0.75; bar
